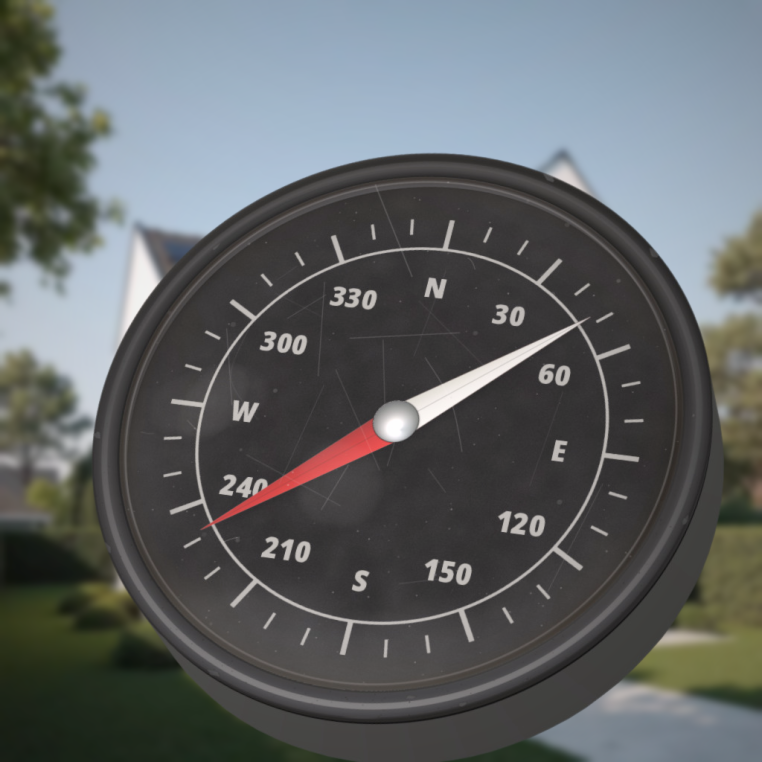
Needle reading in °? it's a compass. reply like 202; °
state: 230; °
